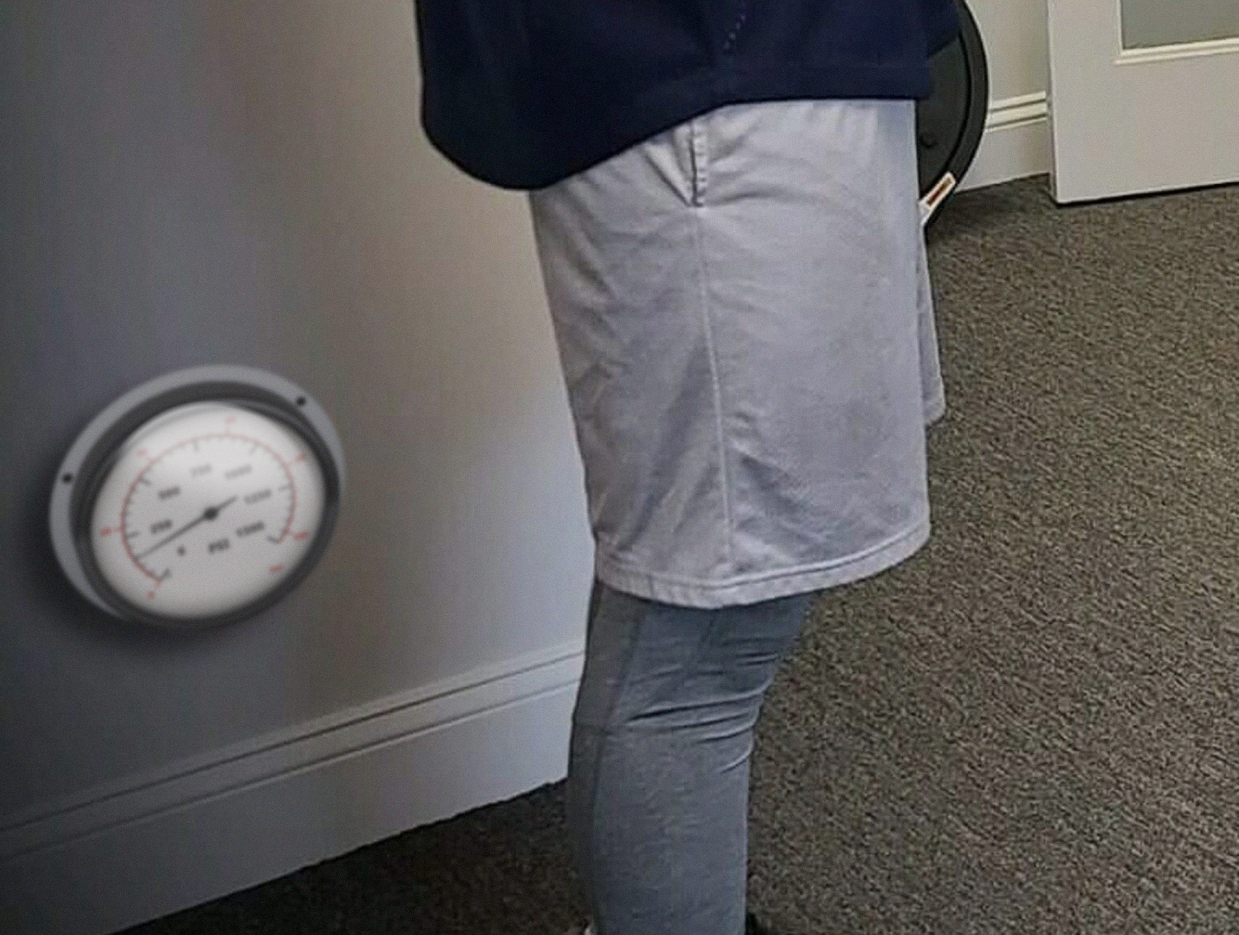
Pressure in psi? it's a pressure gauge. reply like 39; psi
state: 150; psi
